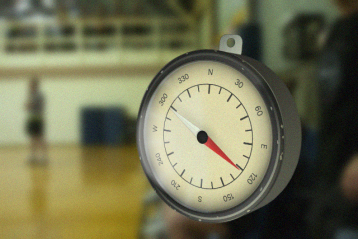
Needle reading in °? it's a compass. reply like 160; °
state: 120; °
